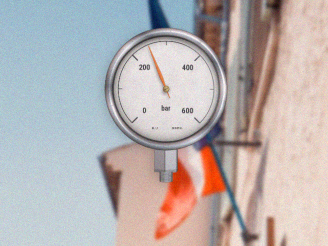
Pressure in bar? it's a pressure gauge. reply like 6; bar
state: 250; bar
